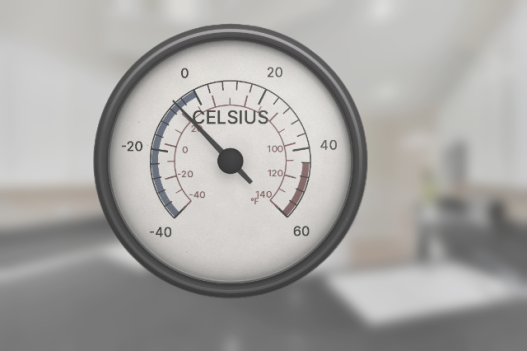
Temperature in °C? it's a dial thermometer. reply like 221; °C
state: -6; °C
